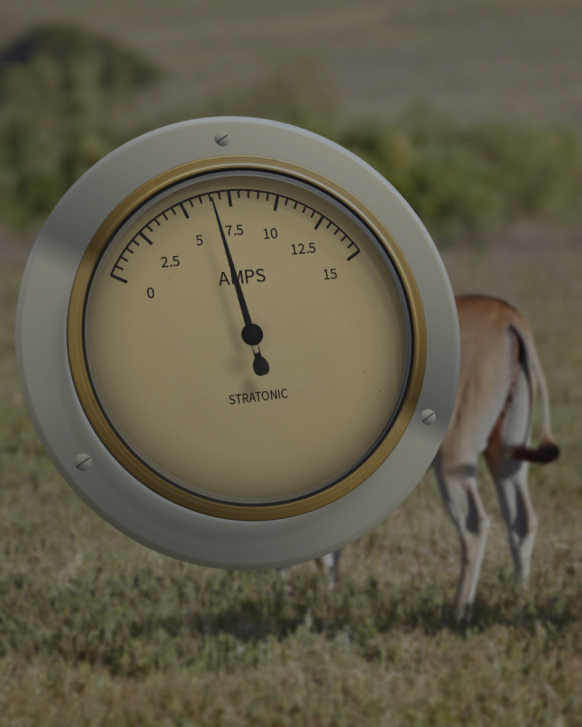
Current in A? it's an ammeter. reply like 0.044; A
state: 6.5; A
